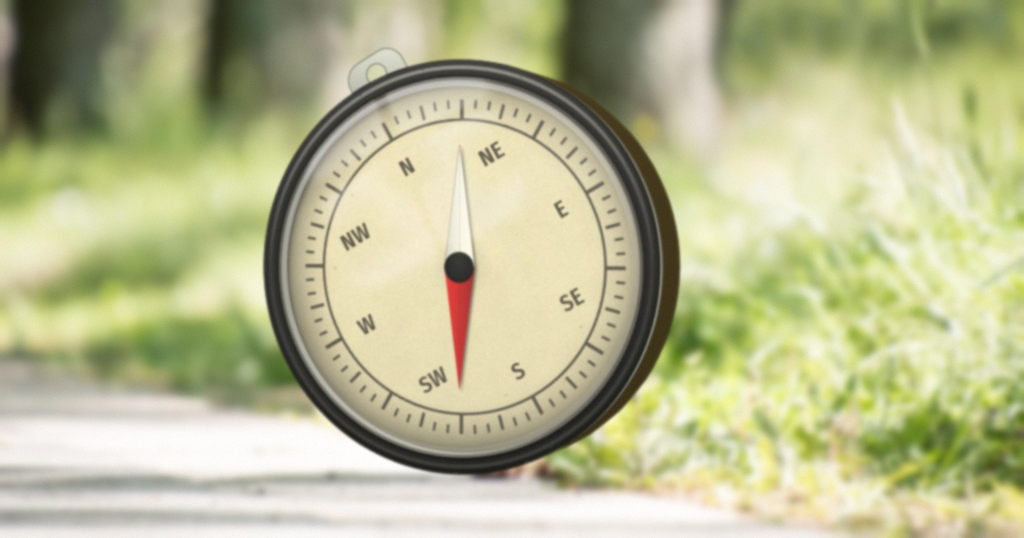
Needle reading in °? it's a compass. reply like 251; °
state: 210; °
